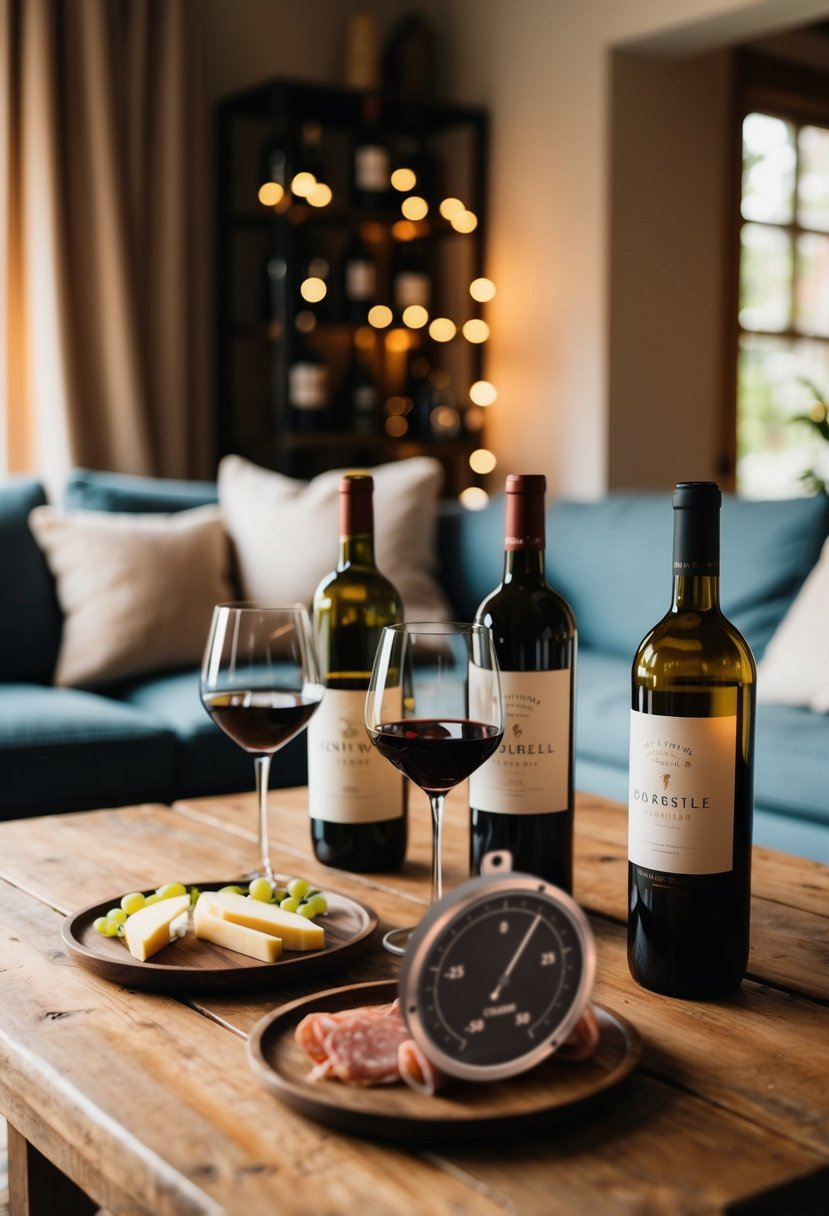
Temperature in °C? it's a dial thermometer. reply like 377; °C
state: 10; °C
